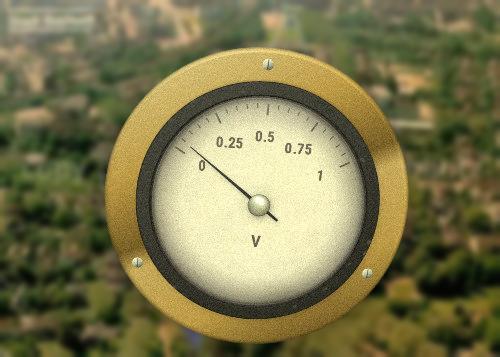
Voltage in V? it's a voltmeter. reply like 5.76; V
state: 0.05; V
